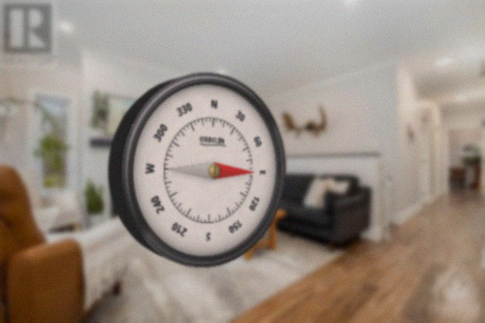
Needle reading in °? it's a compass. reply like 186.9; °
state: 90; °
